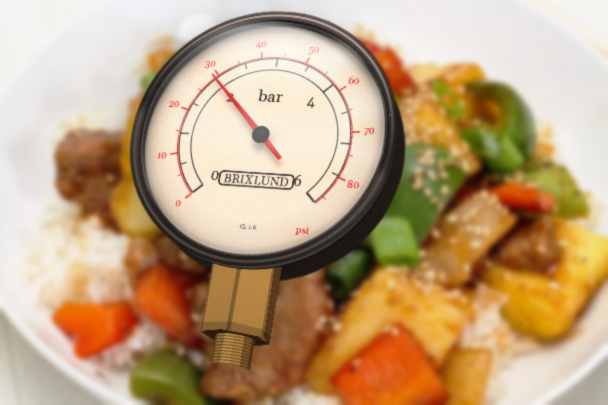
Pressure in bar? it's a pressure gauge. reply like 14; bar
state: 2; bar
